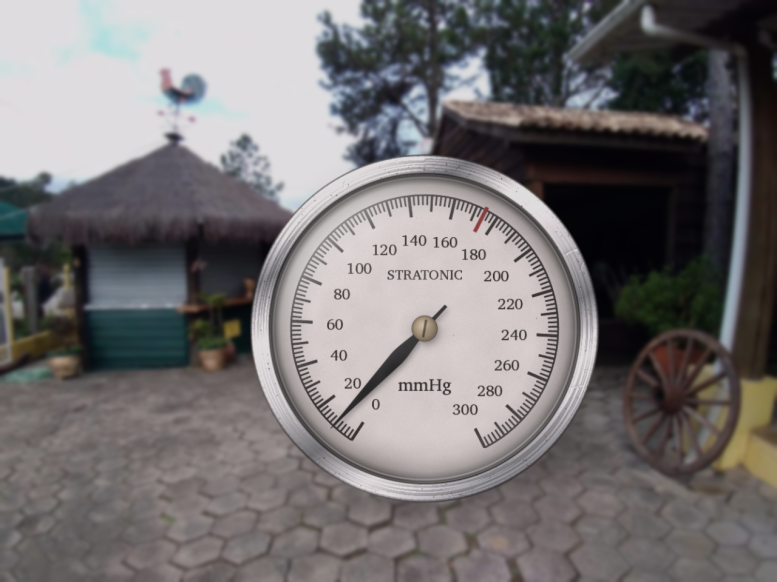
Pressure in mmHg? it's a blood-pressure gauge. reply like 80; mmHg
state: 10; mmHg
